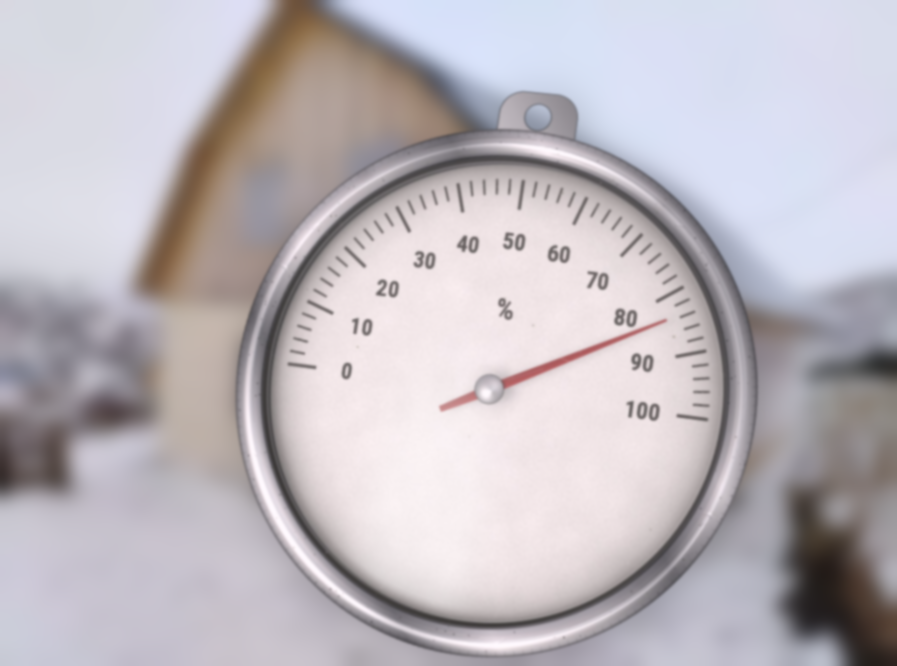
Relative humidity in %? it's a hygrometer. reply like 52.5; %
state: 84; %
